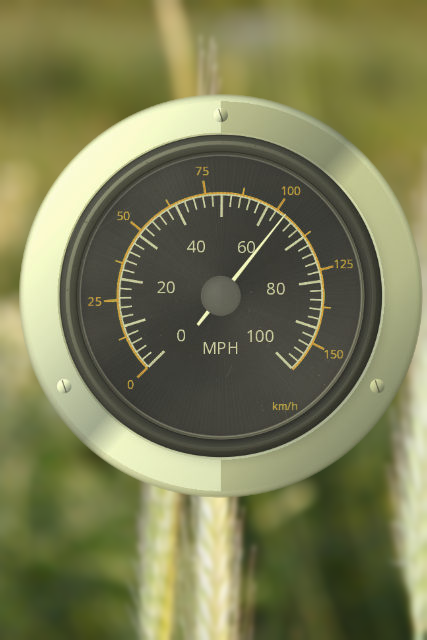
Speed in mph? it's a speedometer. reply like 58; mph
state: 64; mph
